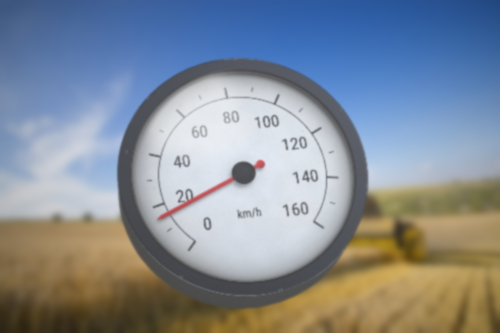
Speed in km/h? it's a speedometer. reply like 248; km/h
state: 15; km/h
